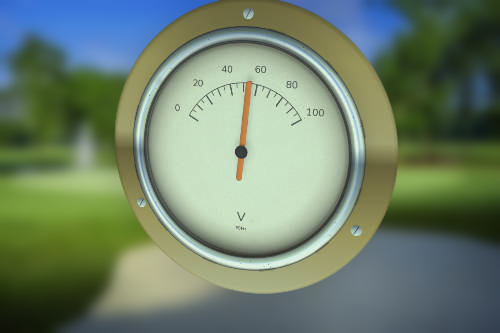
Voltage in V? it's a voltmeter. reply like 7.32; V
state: 55; V
